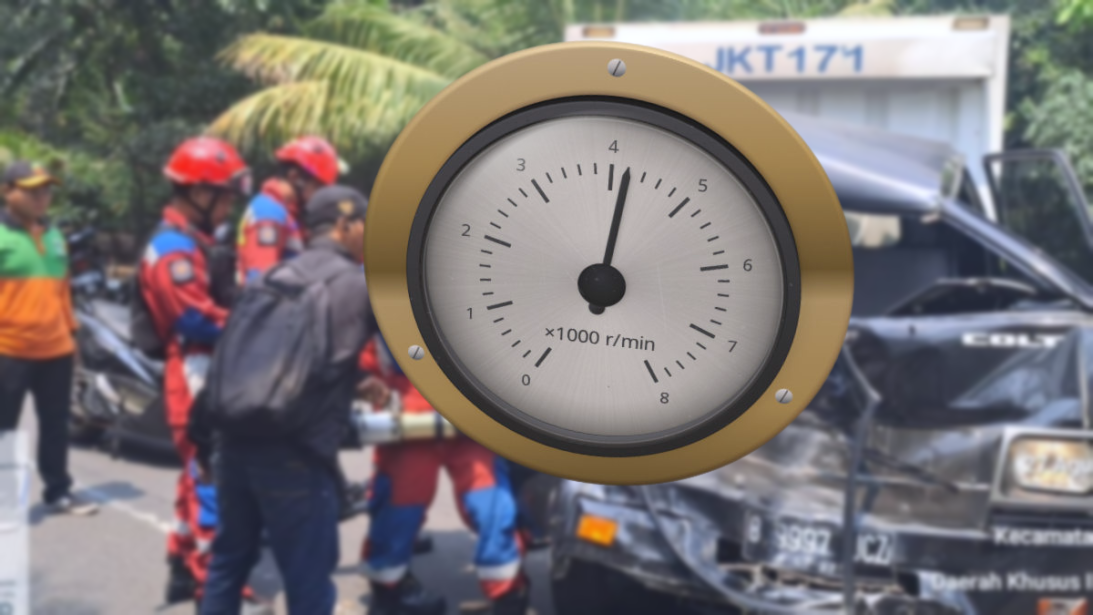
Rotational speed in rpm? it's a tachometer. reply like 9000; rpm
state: 4200; rpm
